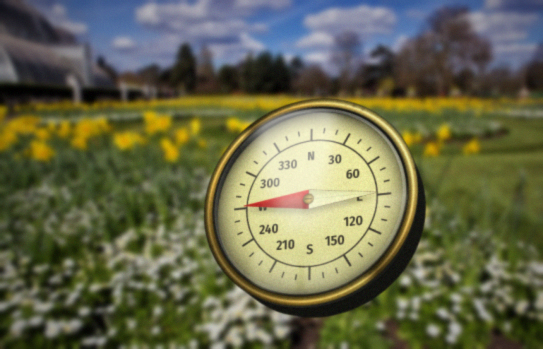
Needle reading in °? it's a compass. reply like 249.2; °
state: 270; °
